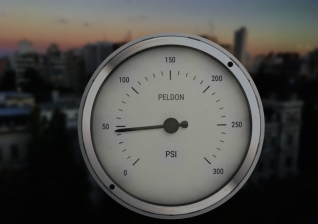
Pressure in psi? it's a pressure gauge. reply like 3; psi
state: 45; psi
